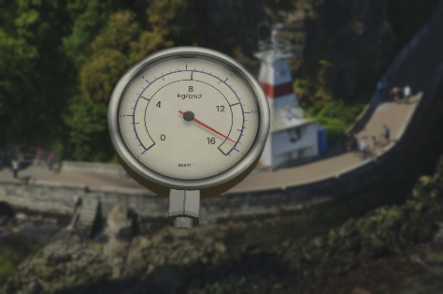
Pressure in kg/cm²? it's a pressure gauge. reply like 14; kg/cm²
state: 15; kg/cm²
